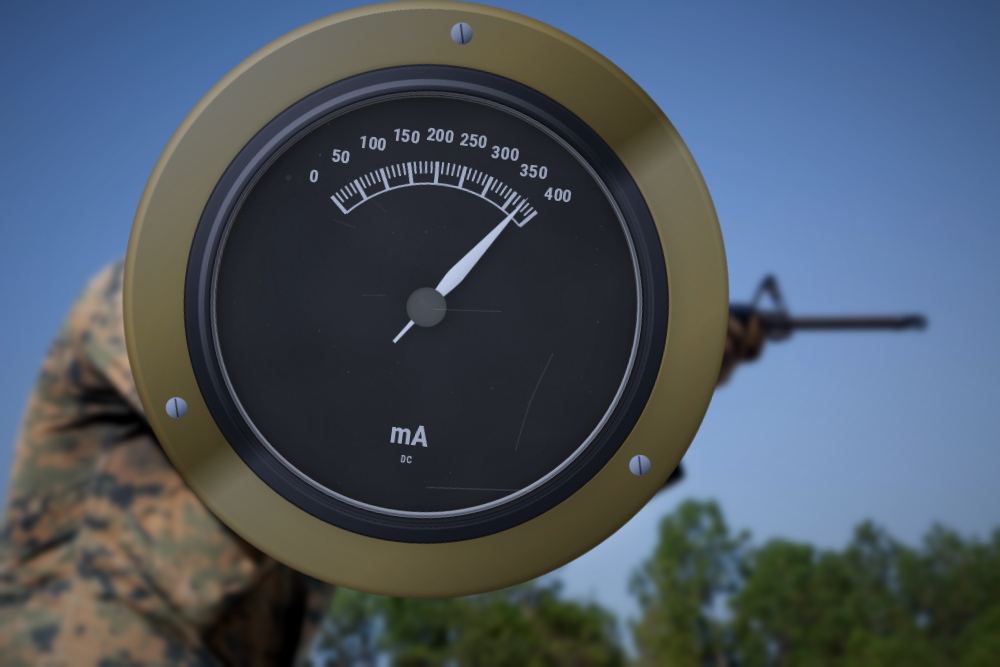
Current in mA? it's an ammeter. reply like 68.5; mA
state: 370; mA
